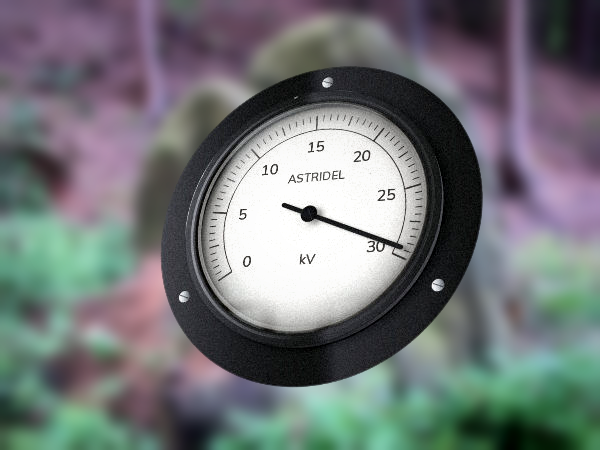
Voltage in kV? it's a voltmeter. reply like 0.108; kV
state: 29.5; kV
